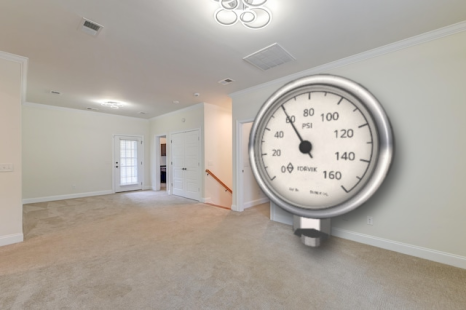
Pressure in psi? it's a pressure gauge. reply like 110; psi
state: 60; psi
